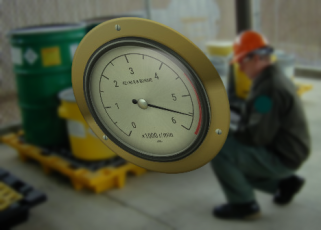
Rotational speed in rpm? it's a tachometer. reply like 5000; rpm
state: 5500; rpm
